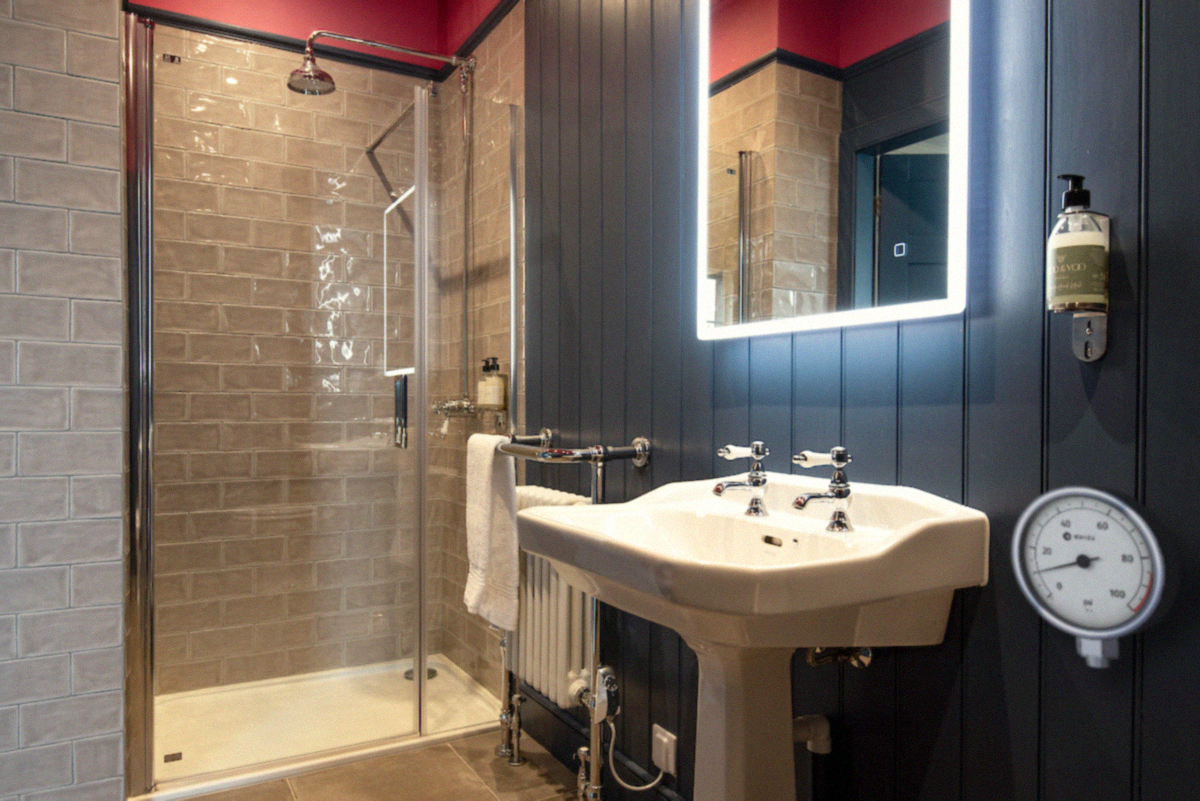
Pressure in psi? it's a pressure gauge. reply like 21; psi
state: 10; psi
